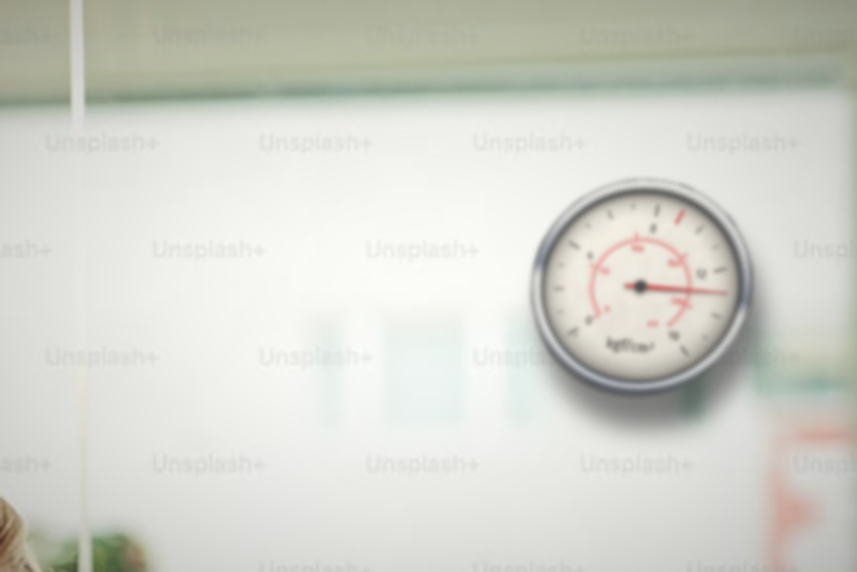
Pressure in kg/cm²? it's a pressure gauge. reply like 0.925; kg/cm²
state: 13; kg/cm²
